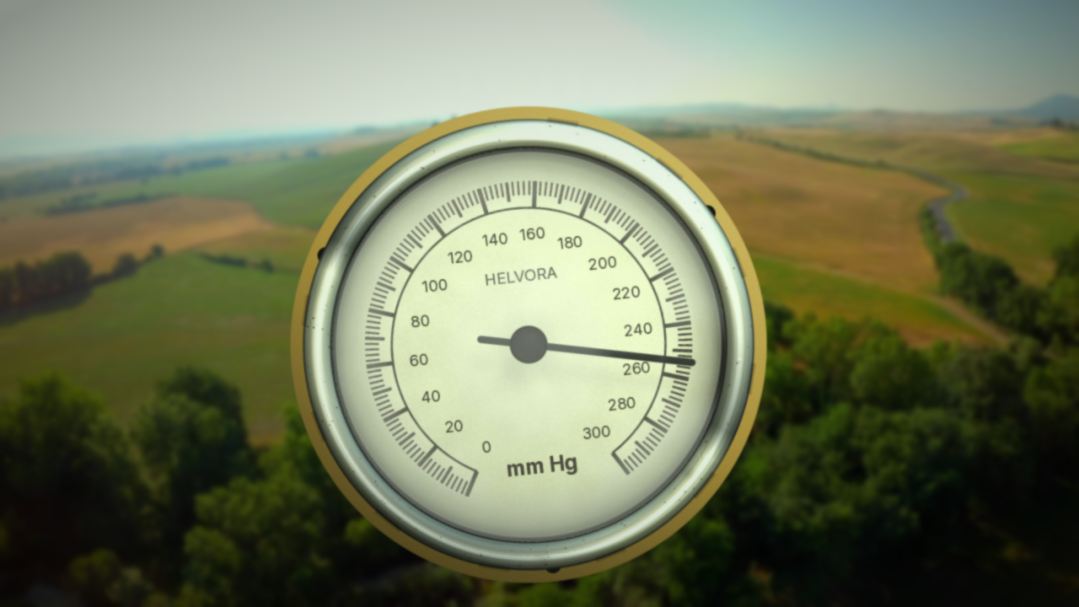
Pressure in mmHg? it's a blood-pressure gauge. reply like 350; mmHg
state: 254; mmHg
